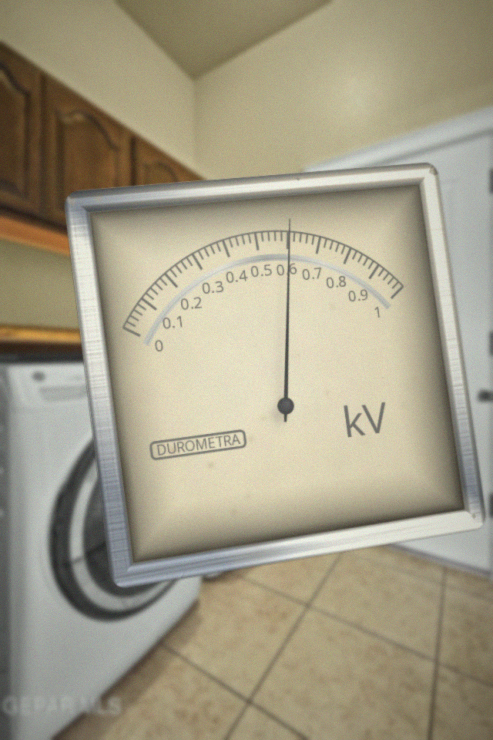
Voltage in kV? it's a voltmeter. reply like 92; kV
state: 0.6; kV
